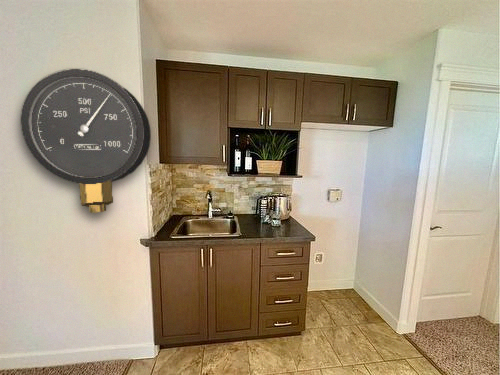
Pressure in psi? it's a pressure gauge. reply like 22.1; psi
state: 650; psi
